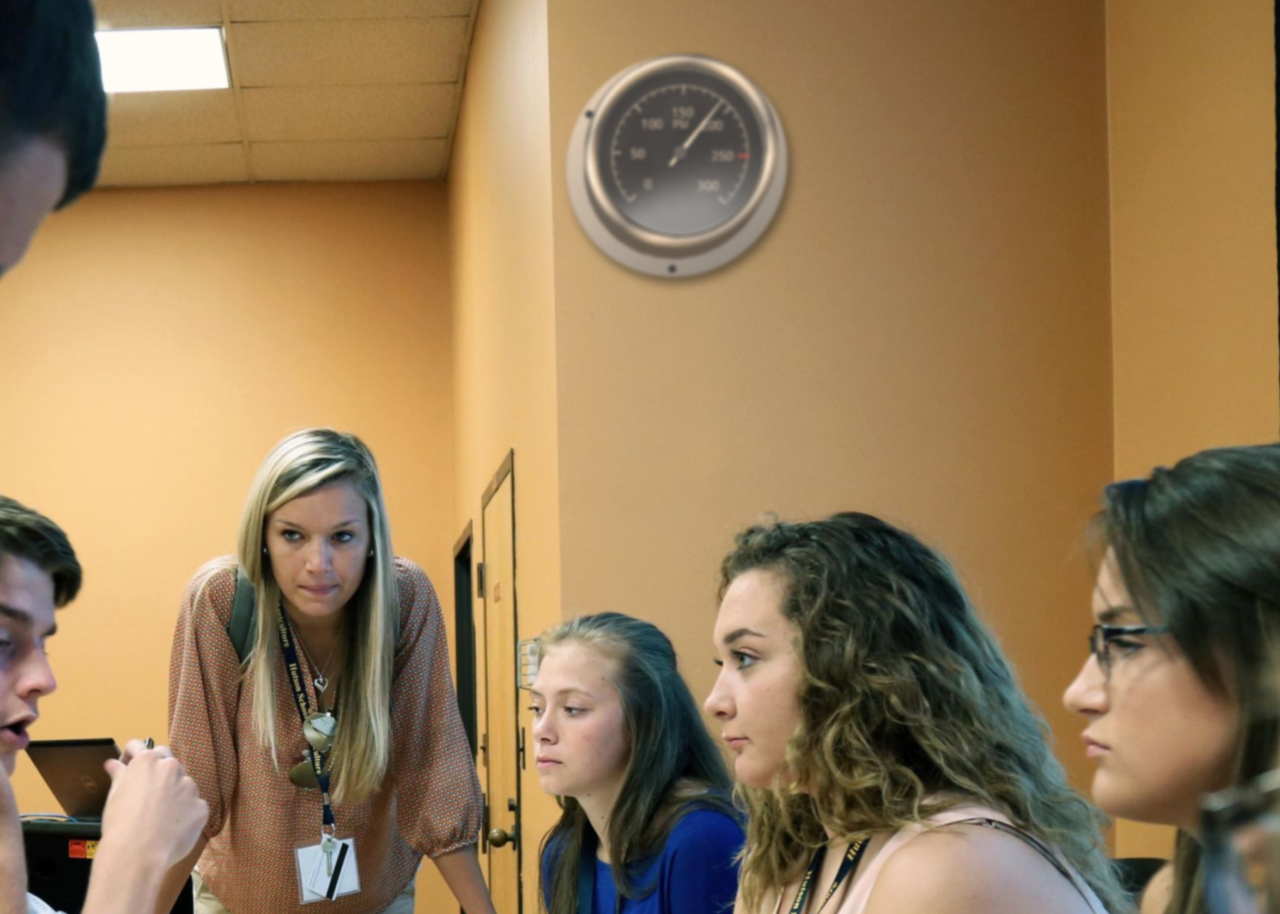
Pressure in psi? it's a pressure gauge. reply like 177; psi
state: 190; psi
